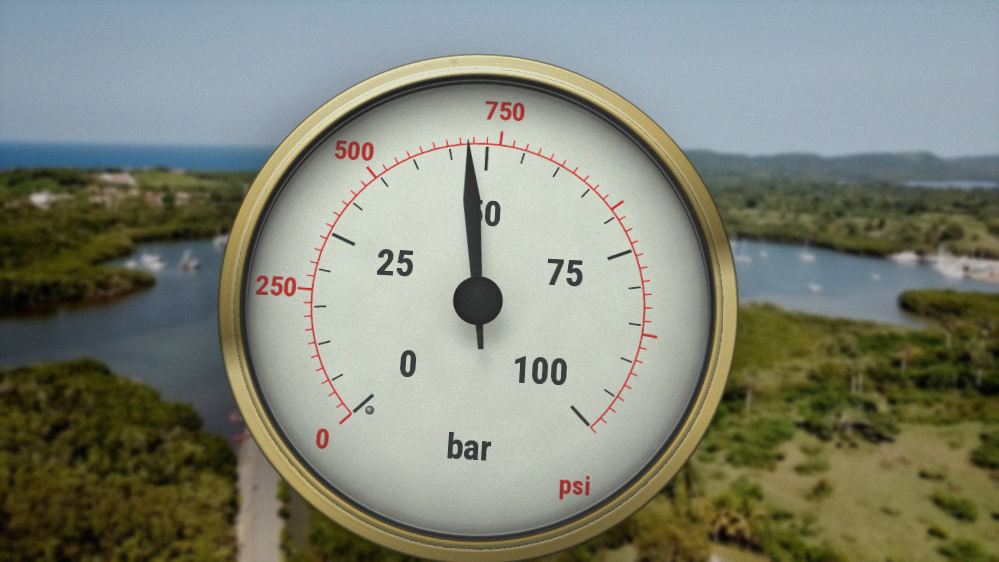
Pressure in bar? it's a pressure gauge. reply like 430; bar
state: 47.5; bar
